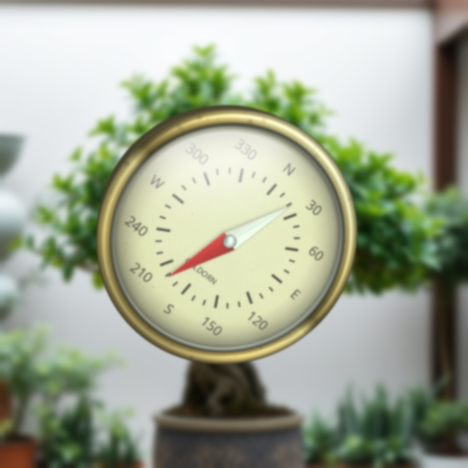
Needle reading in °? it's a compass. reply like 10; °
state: 200; °
